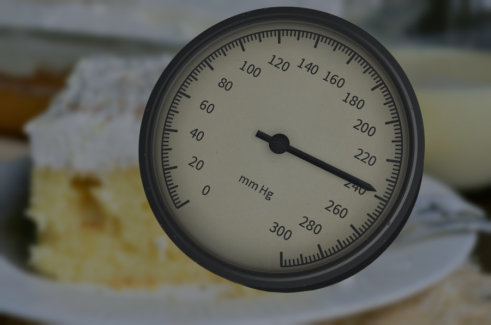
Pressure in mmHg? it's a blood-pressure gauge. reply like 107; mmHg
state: 238; mmHg
